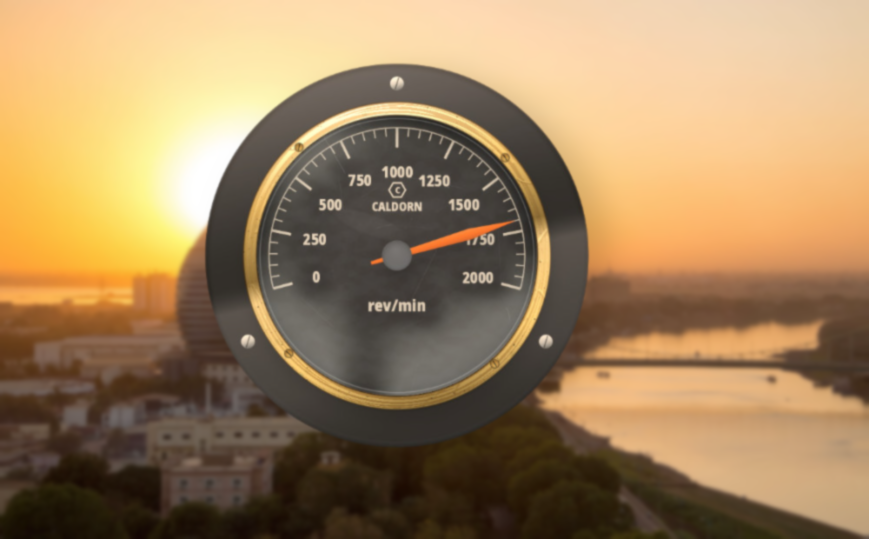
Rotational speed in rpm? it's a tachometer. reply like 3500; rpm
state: 1700; rpm
